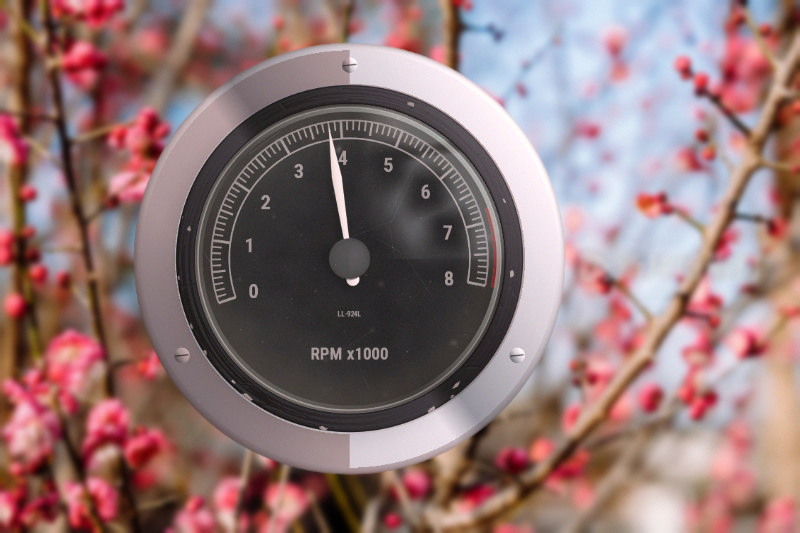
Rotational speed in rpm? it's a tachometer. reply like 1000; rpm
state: 3800; rpm
